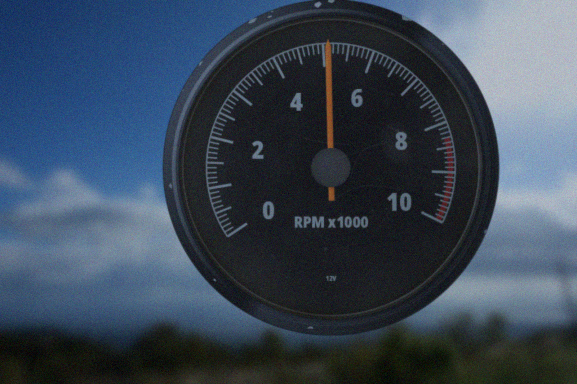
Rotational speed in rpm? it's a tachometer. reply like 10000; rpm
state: 5100; rpm
